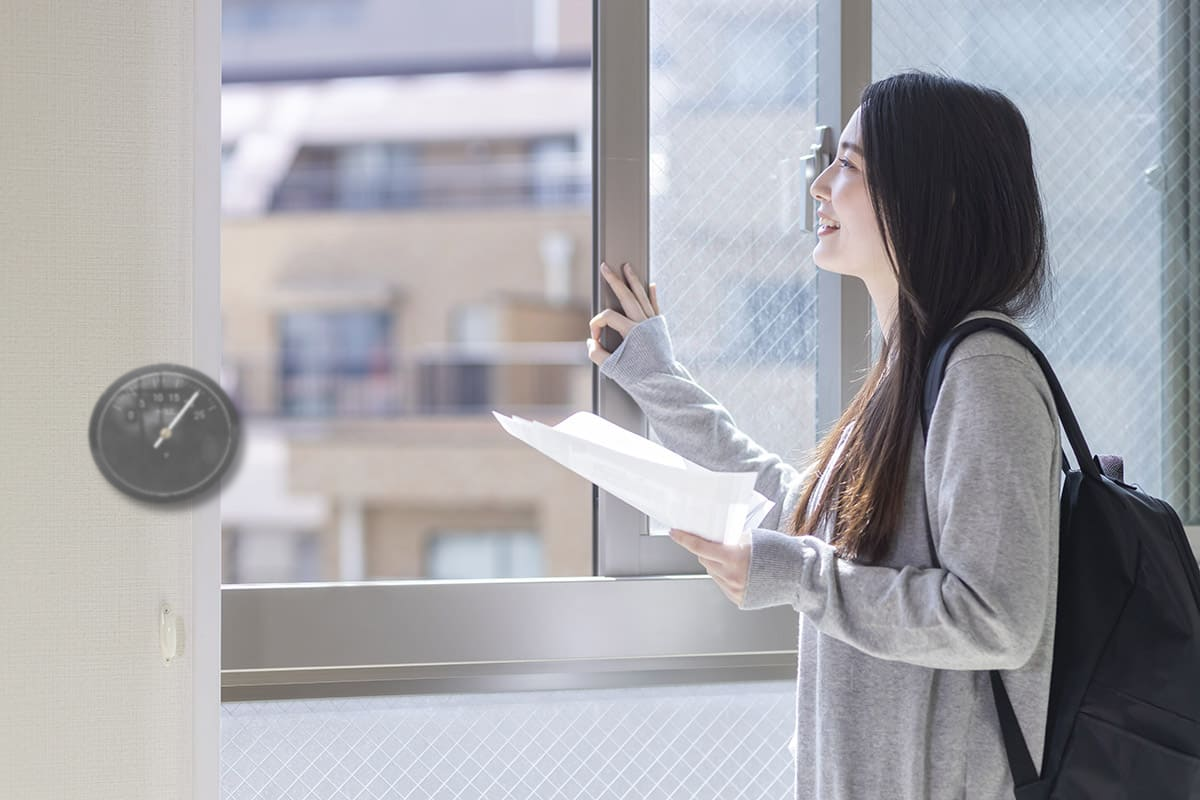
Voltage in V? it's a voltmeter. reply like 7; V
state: 20; V
